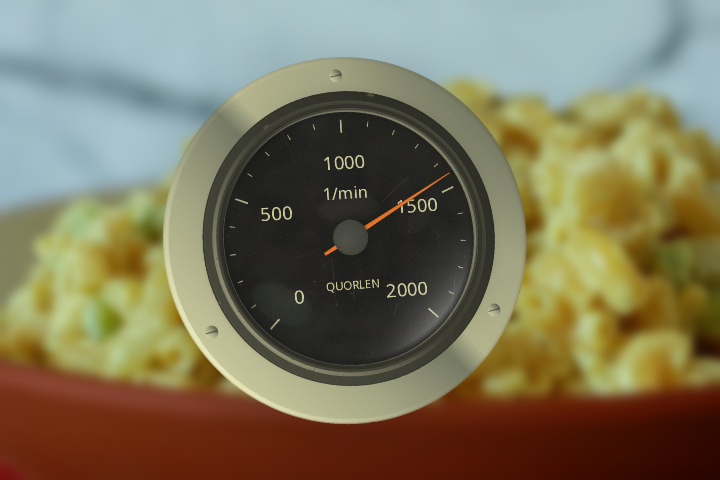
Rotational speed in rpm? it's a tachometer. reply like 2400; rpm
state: 1450; rpm
